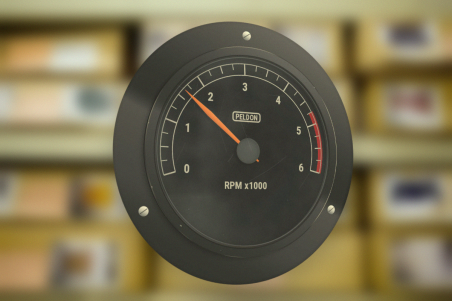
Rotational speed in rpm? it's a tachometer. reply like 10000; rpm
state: 1625; rpm
